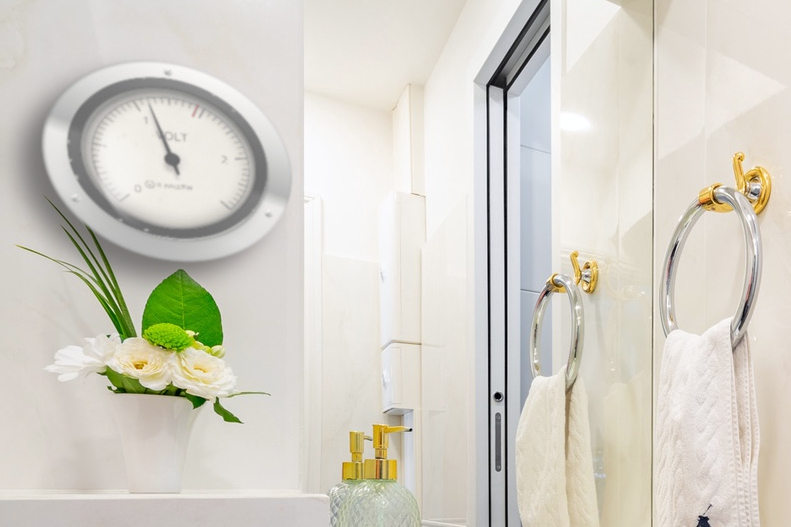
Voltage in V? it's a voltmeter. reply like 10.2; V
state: 1.1; V
